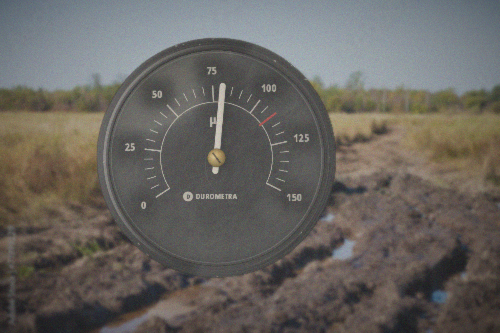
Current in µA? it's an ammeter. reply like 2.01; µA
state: 80; µA
